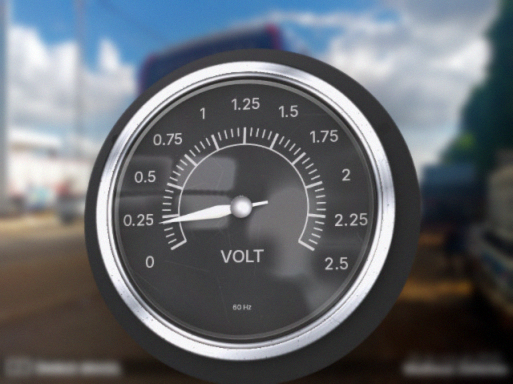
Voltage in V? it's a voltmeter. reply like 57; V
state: 0.2; V
